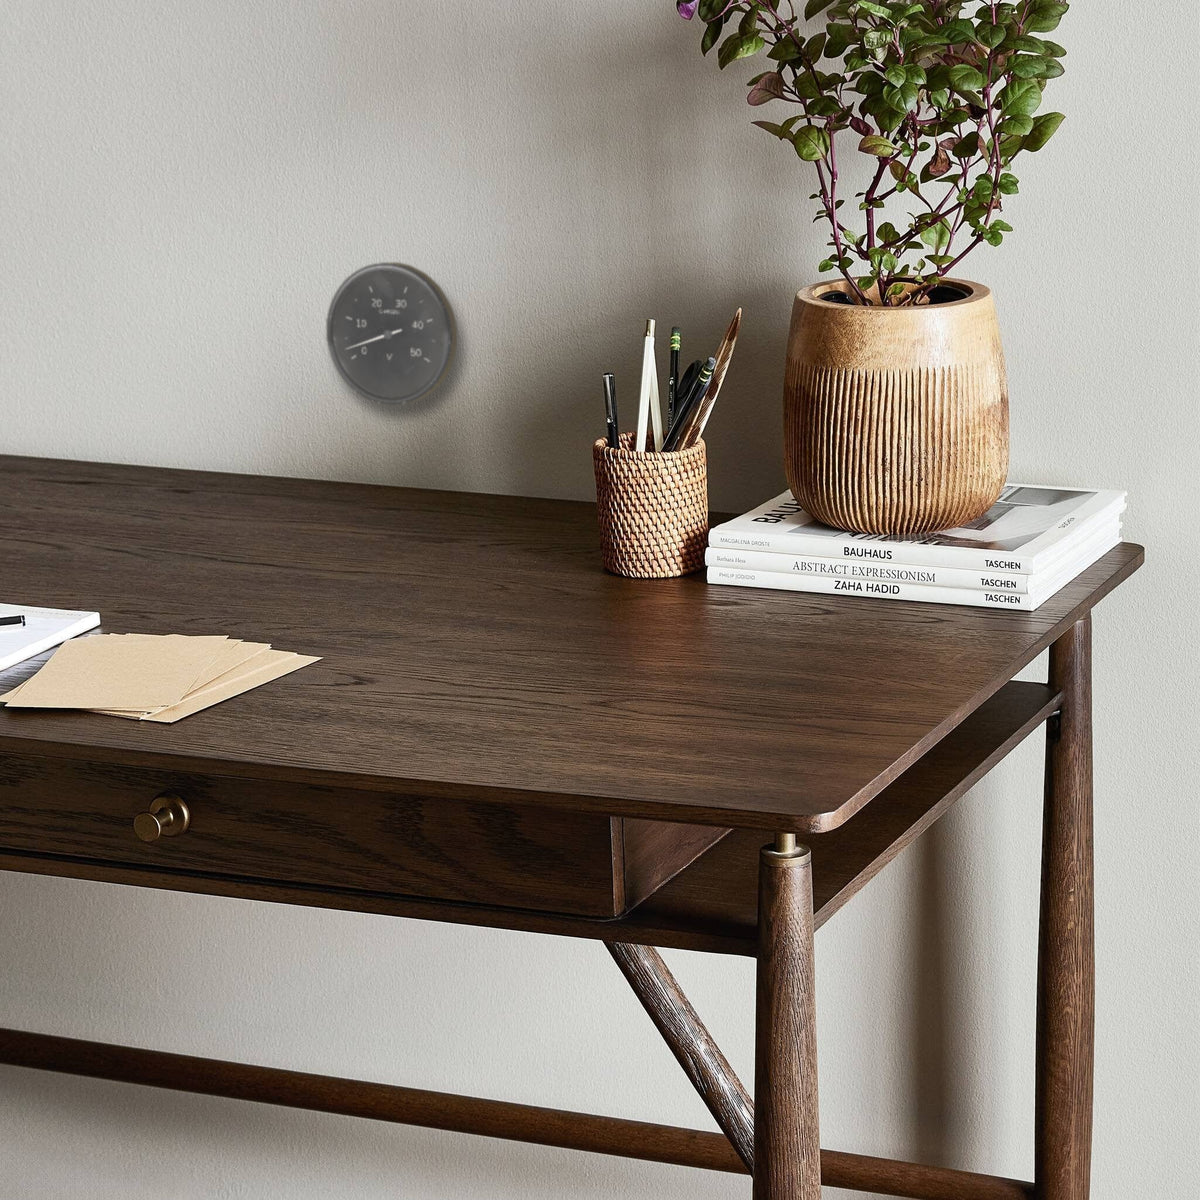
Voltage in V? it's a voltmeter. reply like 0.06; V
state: 2.5; V
